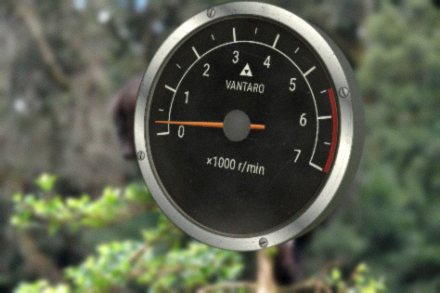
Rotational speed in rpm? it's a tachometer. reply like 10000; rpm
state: 250; rpm
